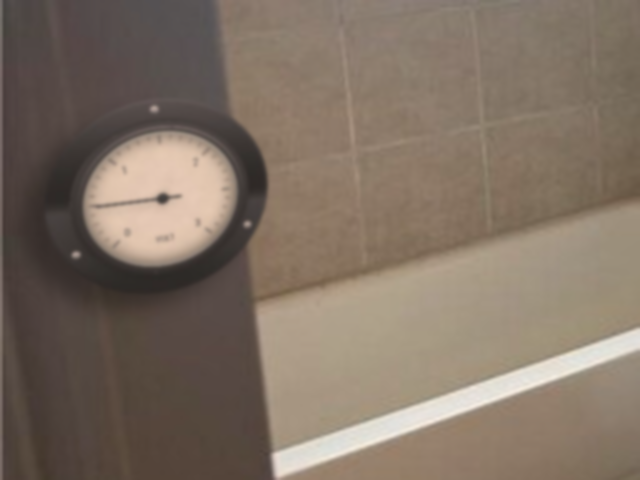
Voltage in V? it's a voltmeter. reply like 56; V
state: 0.5; V
